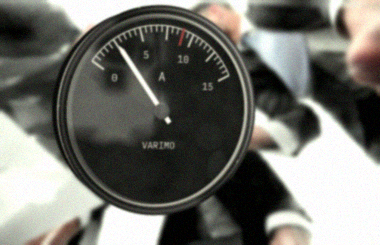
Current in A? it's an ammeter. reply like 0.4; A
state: 2.5; A
